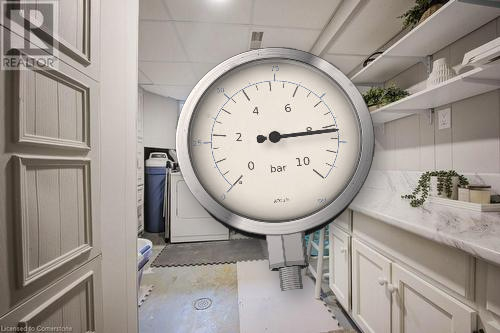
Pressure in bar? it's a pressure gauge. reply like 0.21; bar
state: 8.25; bar
